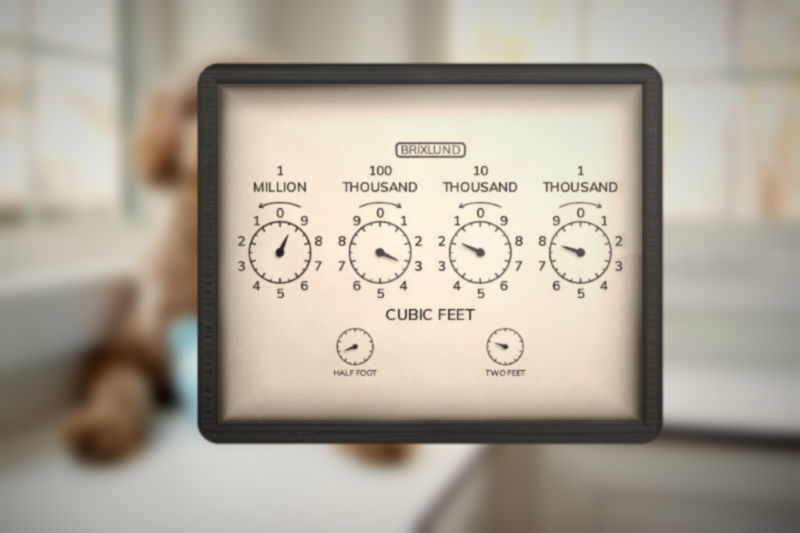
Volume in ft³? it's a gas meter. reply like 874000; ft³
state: 931800; ft³
